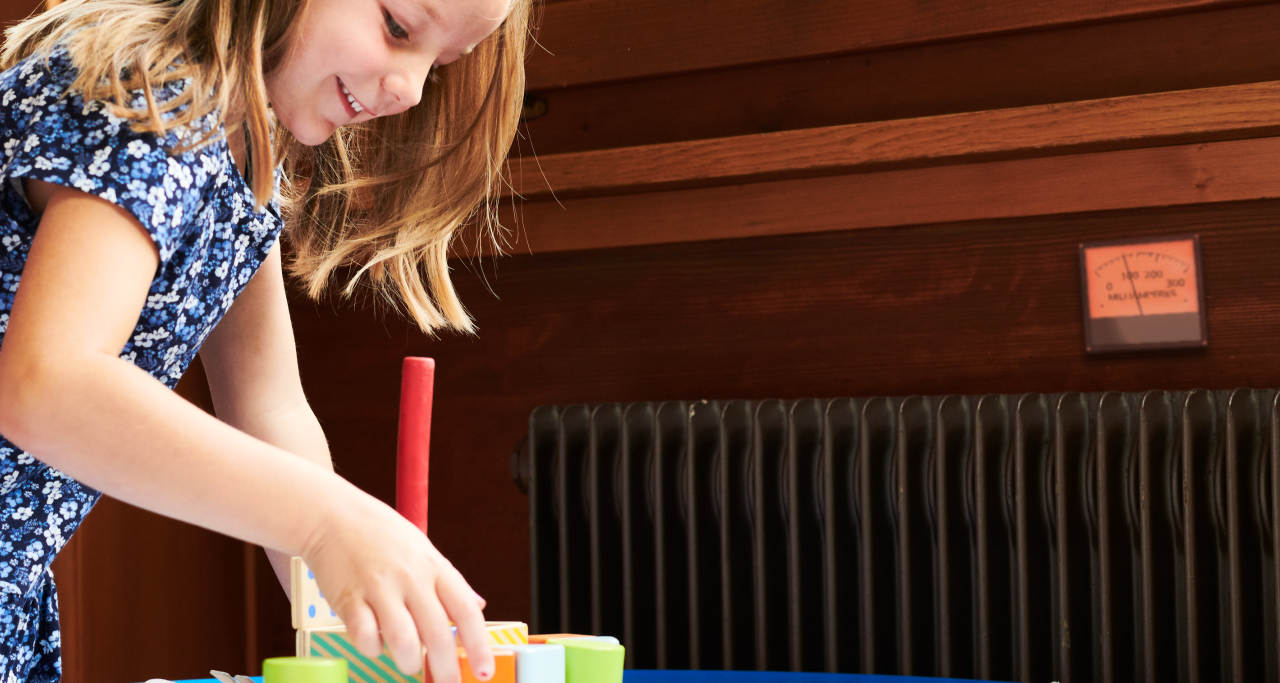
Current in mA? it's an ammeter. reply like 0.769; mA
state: 100; mA
